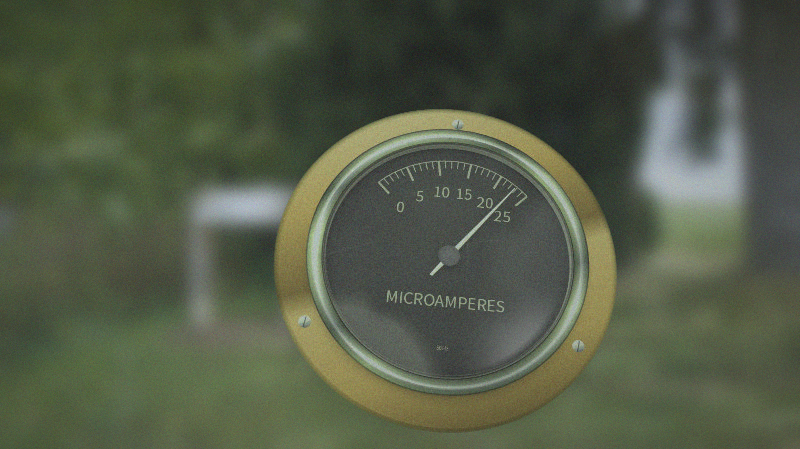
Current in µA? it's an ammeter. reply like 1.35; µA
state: 23; µA
